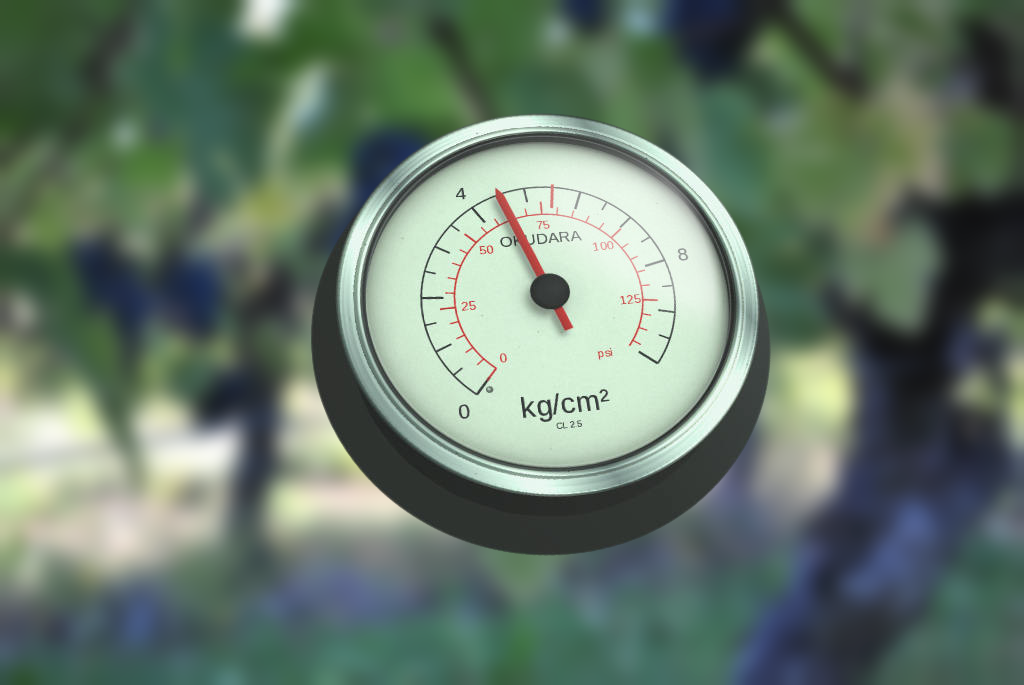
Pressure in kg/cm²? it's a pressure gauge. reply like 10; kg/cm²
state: 4.5; kg/cm²
